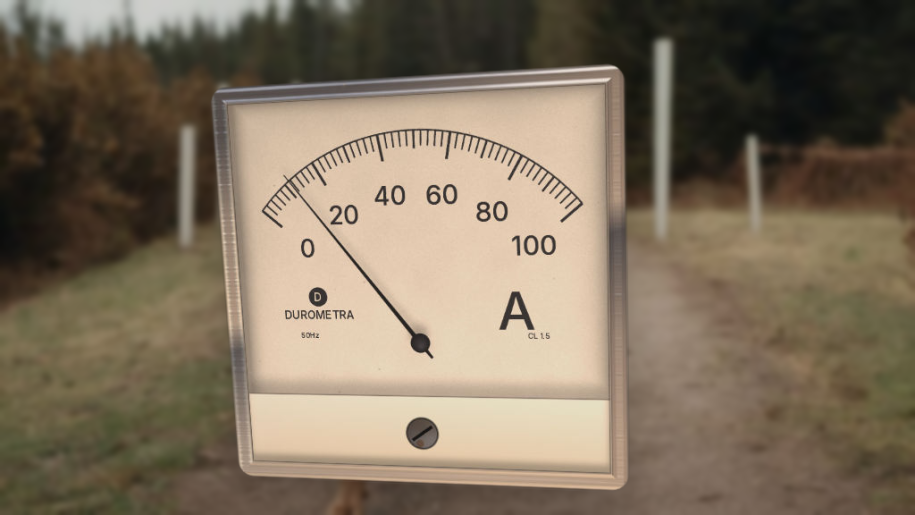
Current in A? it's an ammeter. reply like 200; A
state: 12; A
